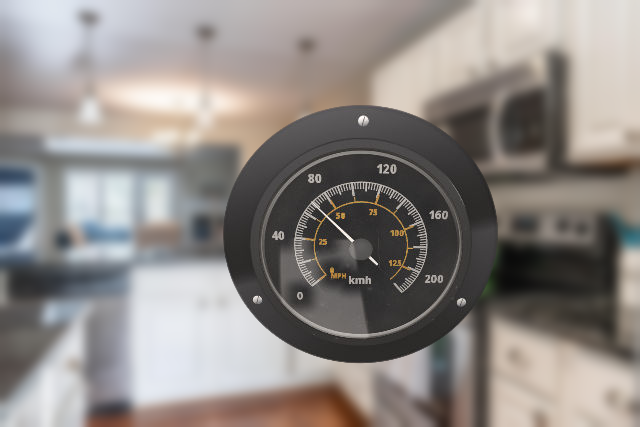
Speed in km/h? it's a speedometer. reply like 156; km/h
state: 70; km/h
